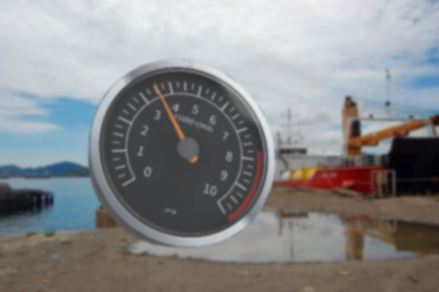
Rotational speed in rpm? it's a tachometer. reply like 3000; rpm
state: 3500; rpm
